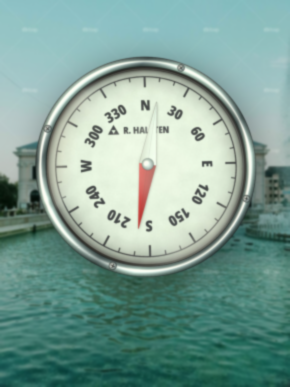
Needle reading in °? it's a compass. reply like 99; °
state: 190; °
